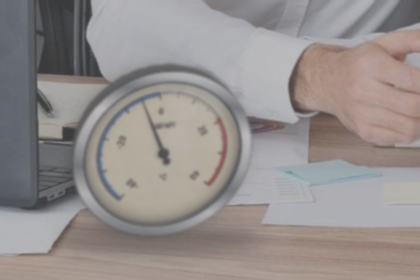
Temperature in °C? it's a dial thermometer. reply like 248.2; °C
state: -5; °C
